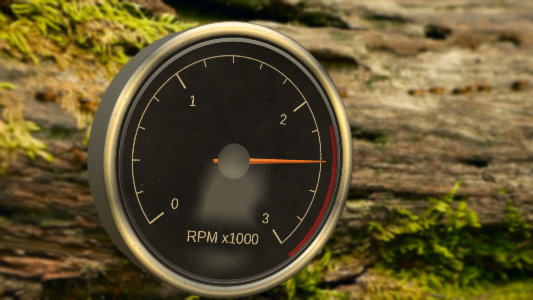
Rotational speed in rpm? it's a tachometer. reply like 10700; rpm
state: 2400; rpm
